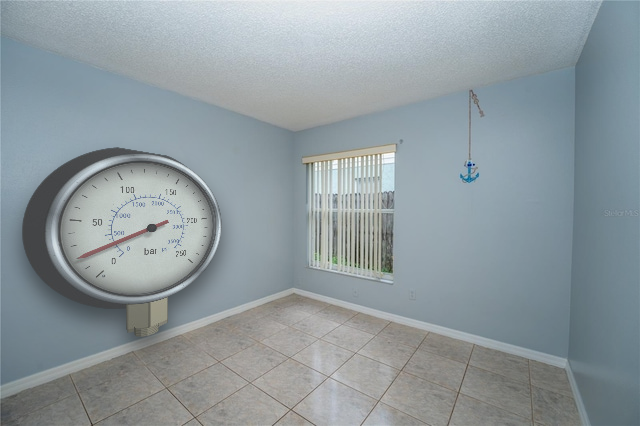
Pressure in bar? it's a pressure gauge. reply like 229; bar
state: 20; bar
